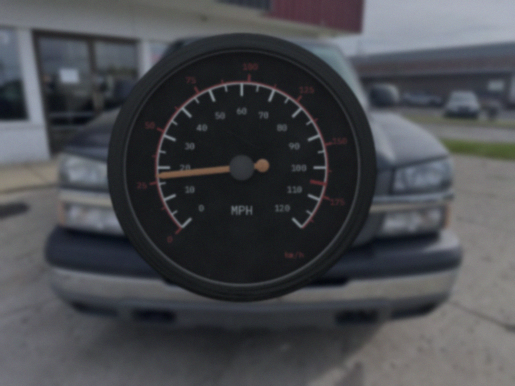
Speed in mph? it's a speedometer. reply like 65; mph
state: 17.5; mph
